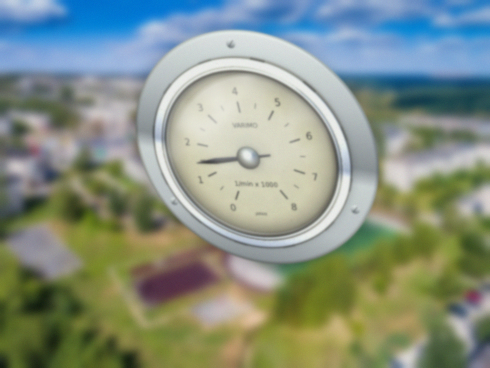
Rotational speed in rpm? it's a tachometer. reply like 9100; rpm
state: 1500; rpm
